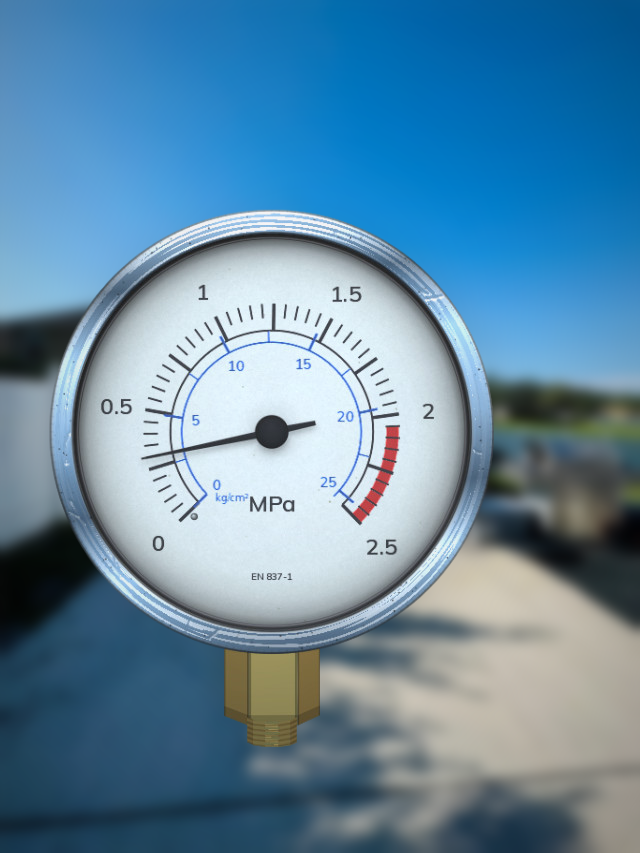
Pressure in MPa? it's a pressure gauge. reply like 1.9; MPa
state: 0.3; MPa
